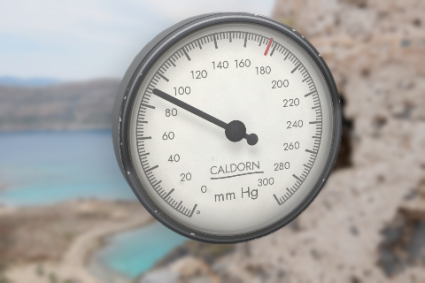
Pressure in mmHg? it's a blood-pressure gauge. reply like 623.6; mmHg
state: 90; mmHg
